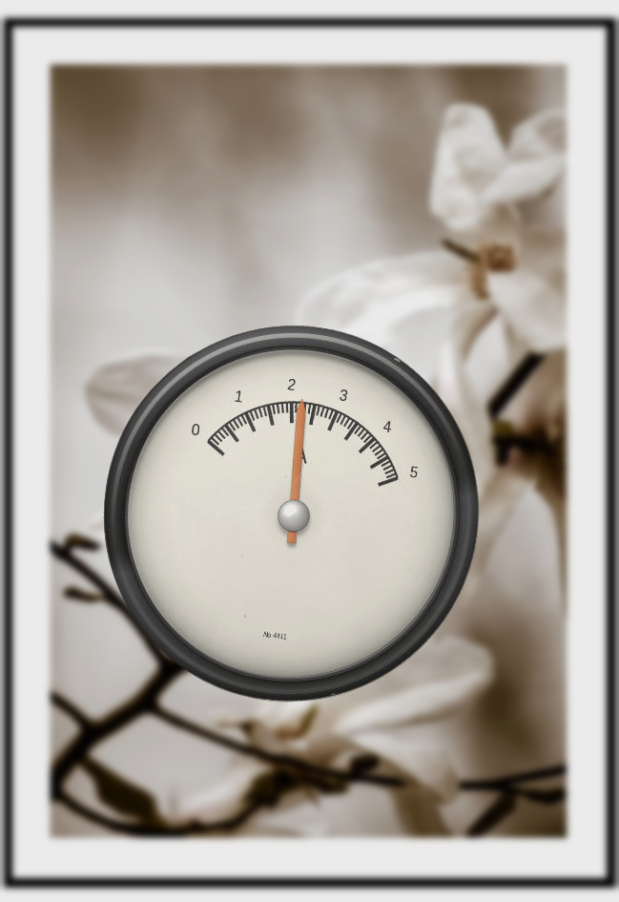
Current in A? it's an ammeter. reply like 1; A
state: 2.2; A
